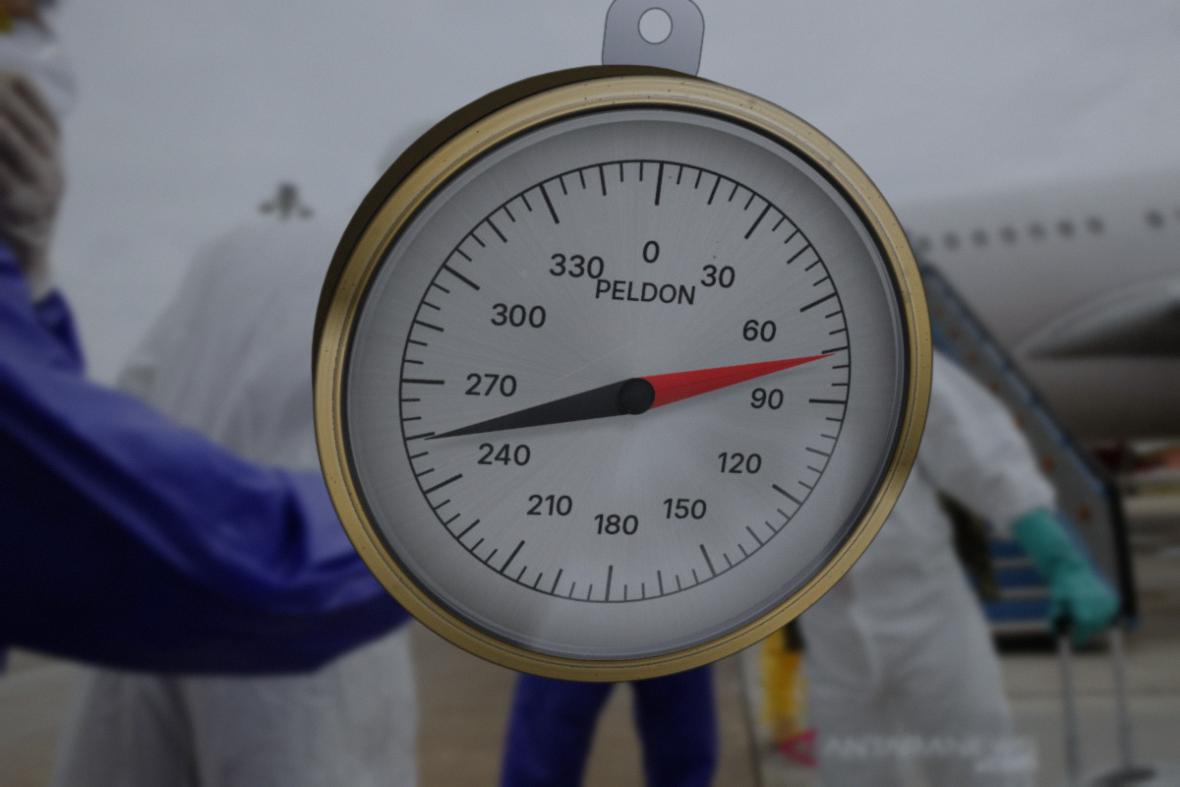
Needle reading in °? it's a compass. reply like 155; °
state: 75; °
